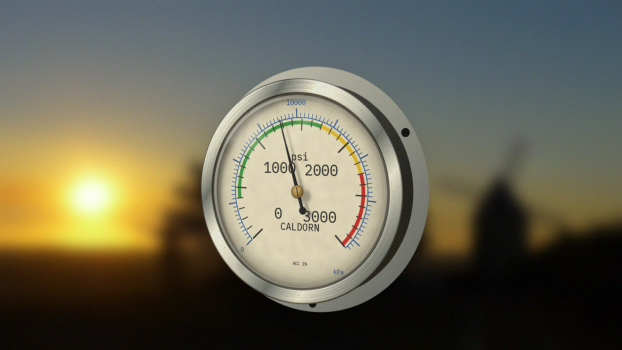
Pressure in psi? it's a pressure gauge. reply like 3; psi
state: 1300; psi
